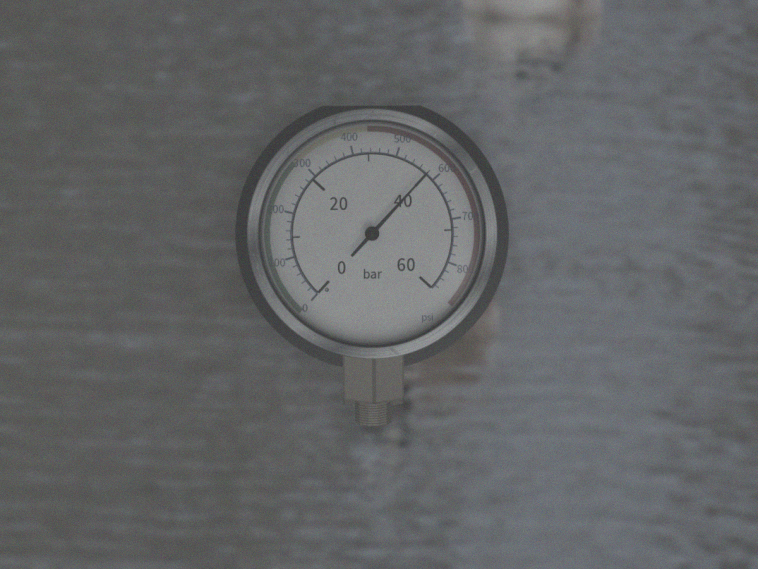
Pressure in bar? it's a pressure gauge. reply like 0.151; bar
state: 40; bar
